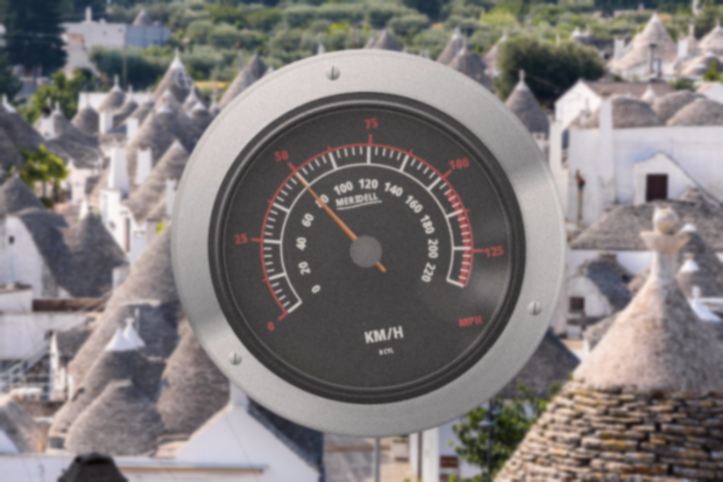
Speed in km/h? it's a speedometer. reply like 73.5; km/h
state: 80; km/h
